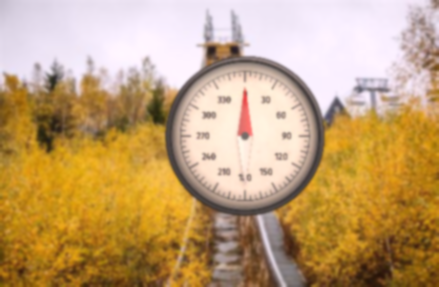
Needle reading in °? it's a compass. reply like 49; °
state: 0; °
